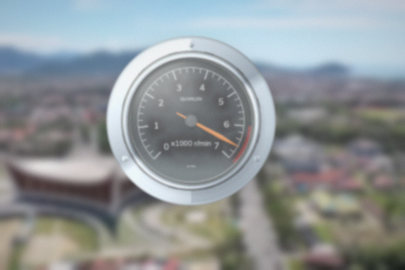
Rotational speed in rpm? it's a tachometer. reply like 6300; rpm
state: 6600; rpm
